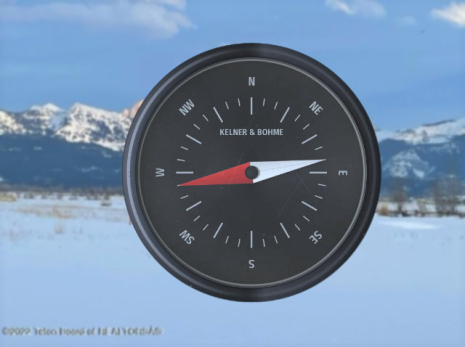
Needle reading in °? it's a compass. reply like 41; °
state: 260; °
